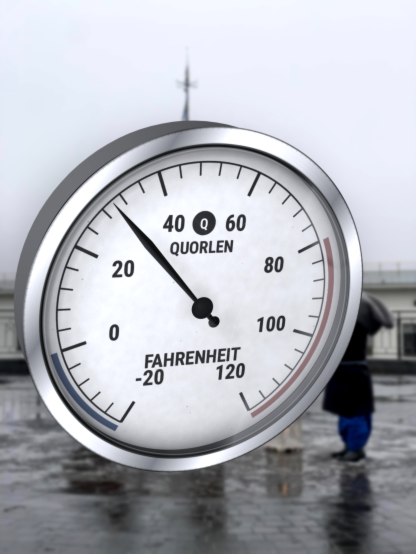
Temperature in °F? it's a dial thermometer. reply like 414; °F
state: 30; °F
